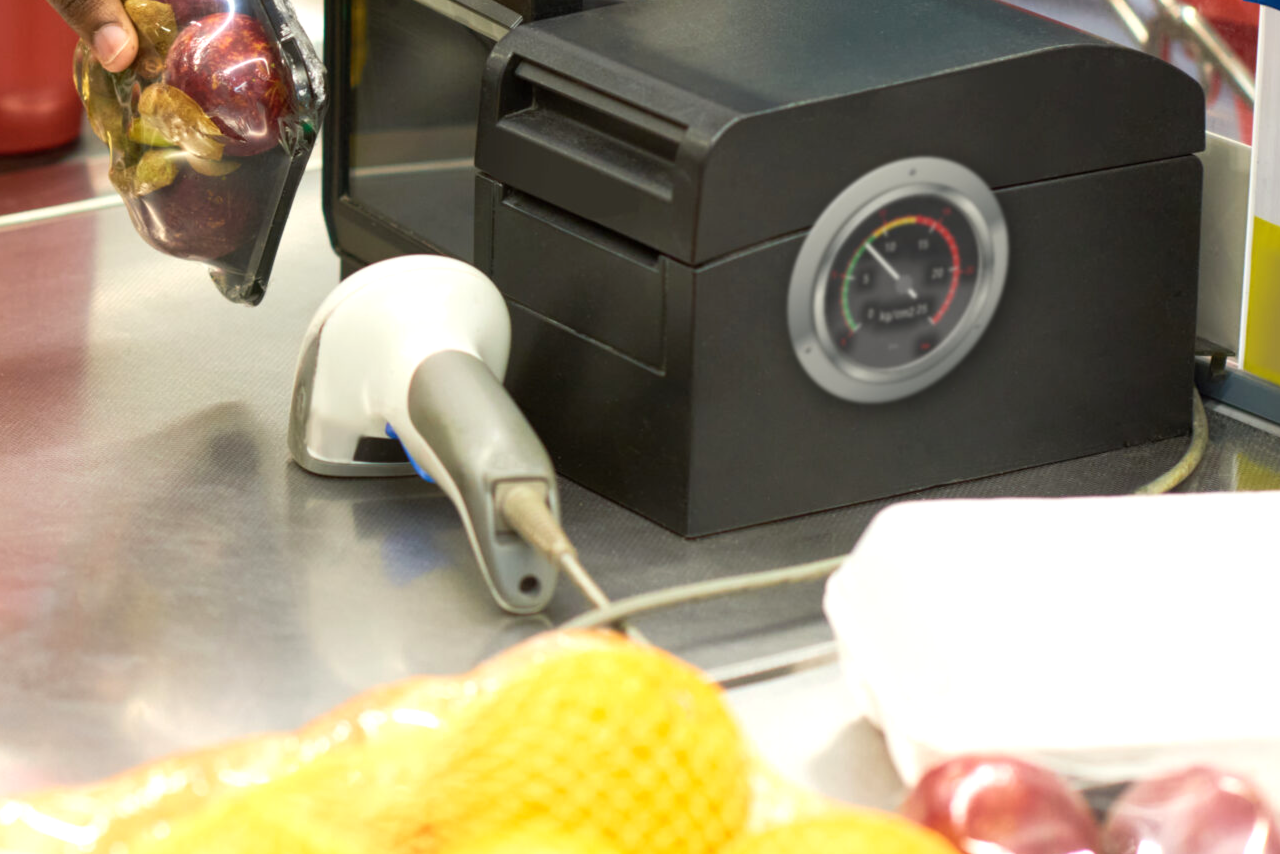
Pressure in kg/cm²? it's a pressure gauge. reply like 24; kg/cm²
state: 8; kg/cm²
